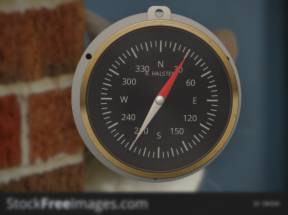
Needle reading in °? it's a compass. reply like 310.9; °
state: 30; °
